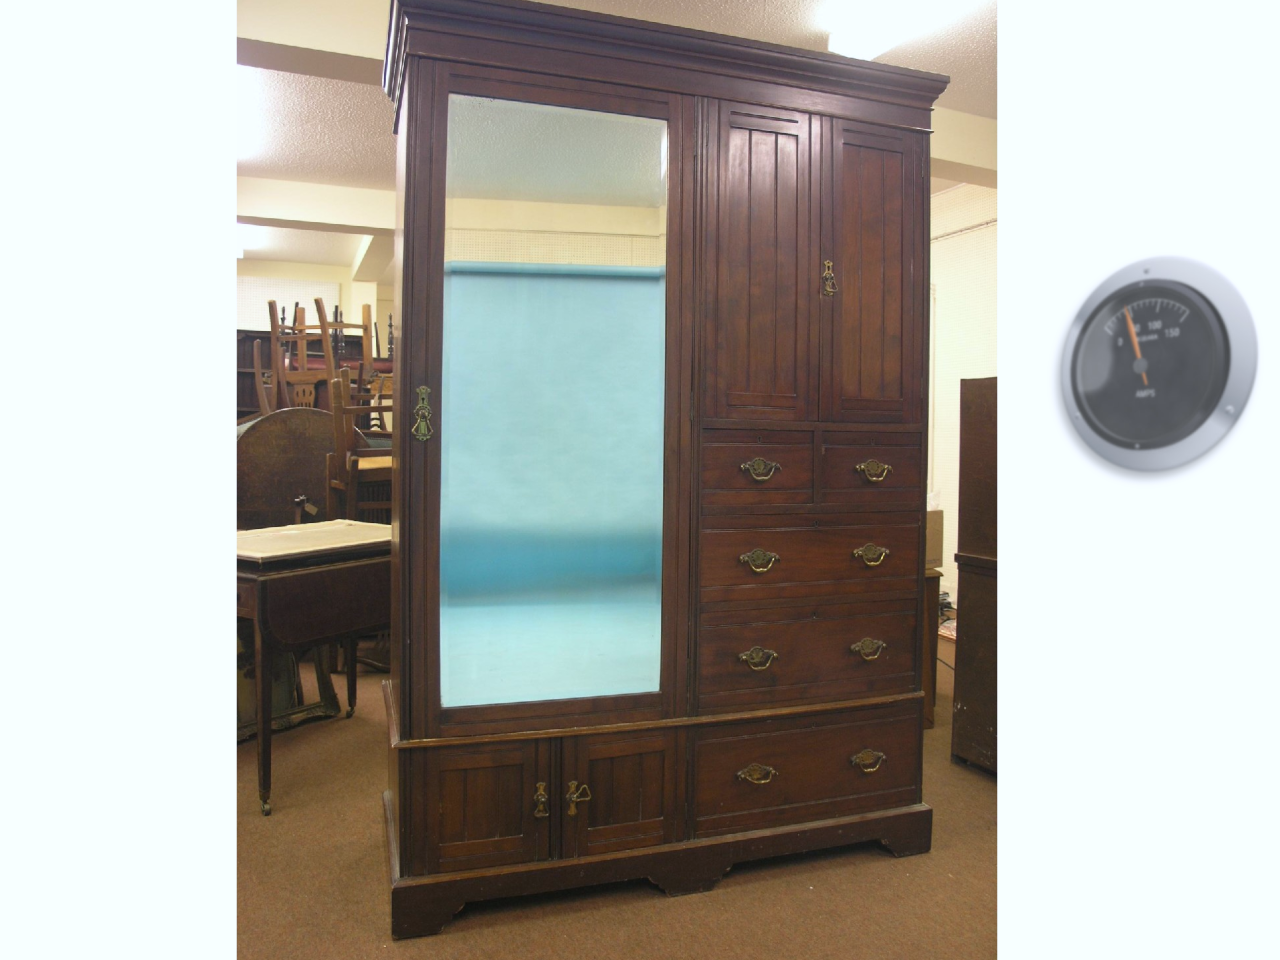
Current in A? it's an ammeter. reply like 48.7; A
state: 50; A
